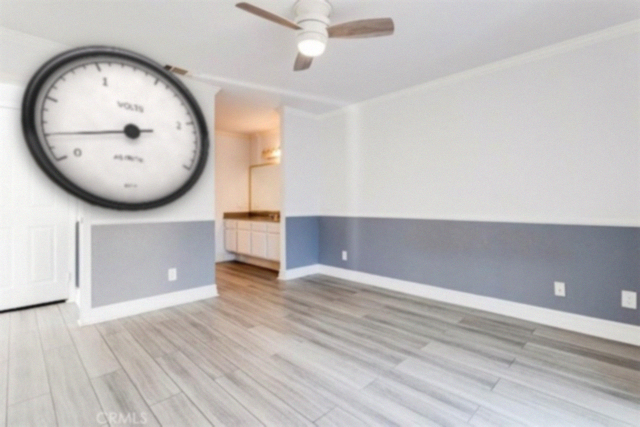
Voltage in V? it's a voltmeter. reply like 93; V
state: 0.2; V
